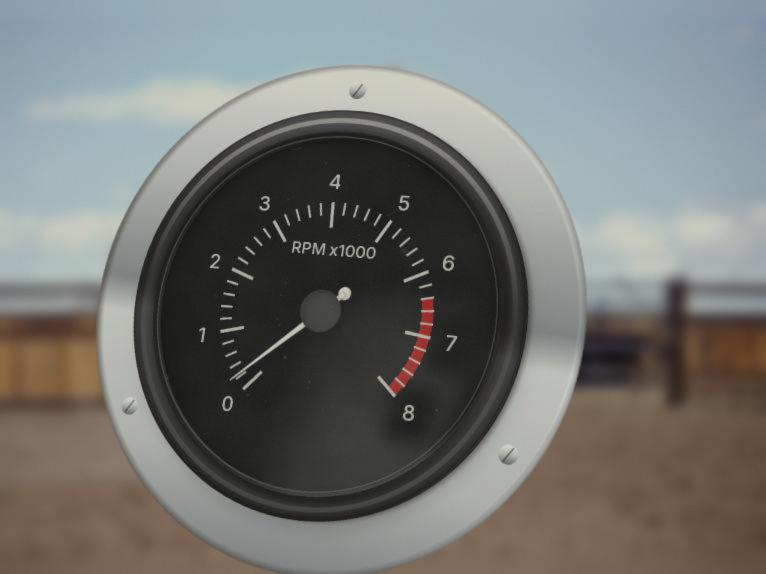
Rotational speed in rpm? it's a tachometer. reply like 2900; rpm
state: 200; rpm
